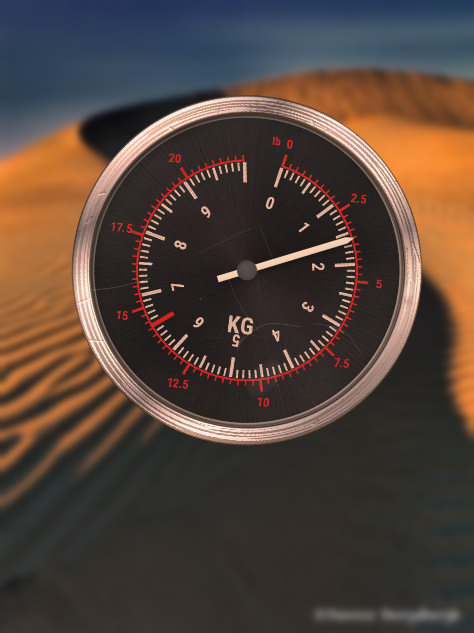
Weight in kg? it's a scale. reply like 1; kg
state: 1.6; kg
